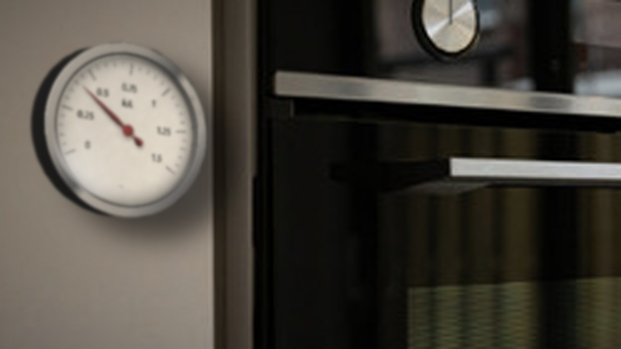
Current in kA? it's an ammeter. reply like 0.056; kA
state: 0.4; kA
